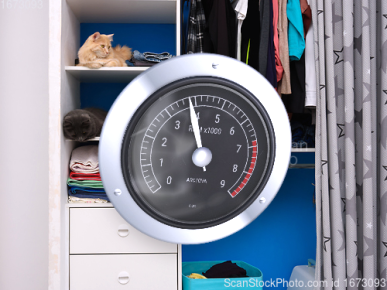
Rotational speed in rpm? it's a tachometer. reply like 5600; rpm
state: 3800; rpm
